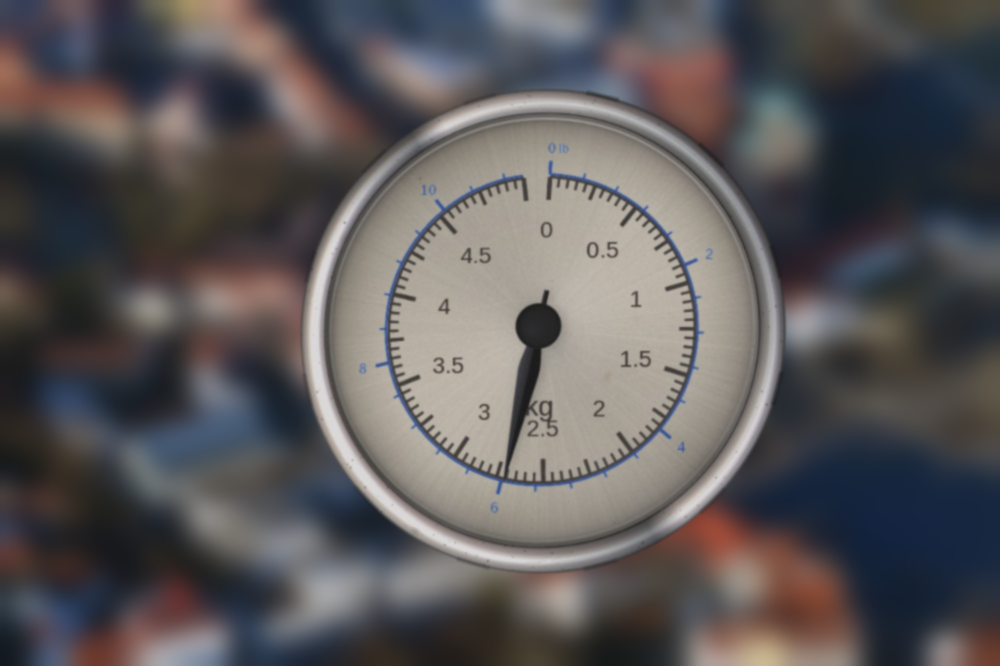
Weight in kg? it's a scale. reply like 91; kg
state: 2.7; kg
